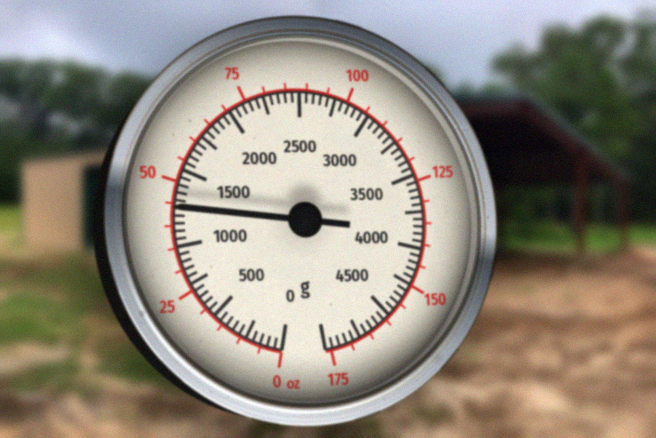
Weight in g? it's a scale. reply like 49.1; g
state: 1250; g
